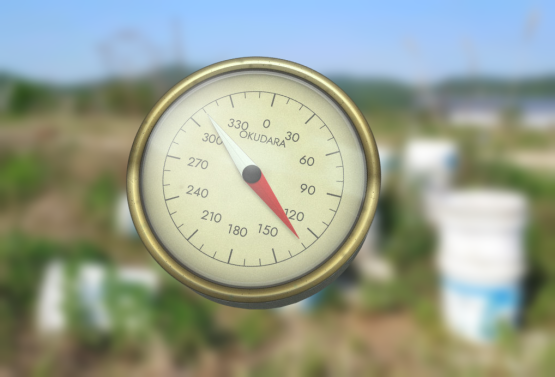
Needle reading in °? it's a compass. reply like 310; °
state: 130; °
